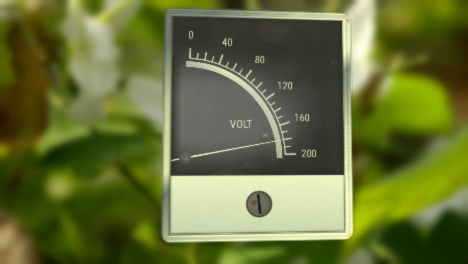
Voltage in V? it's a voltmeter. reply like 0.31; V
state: 180; V
